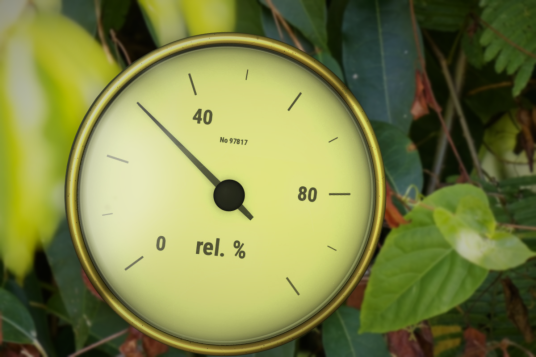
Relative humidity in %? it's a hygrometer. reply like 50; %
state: 30; %
